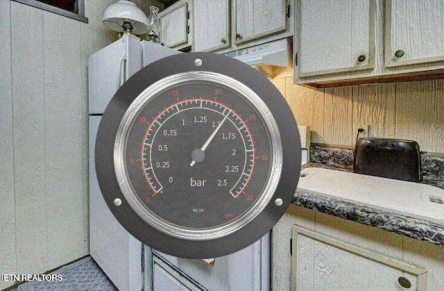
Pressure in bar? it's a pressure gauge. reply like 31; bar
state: 1.55; bar
